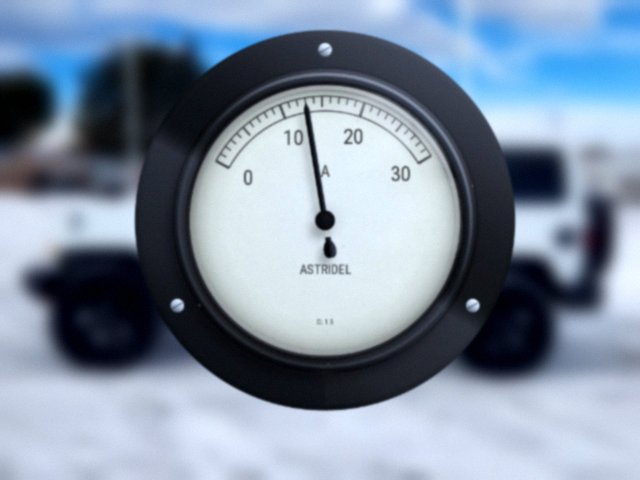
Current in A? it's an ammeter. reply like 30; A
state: 13; A
